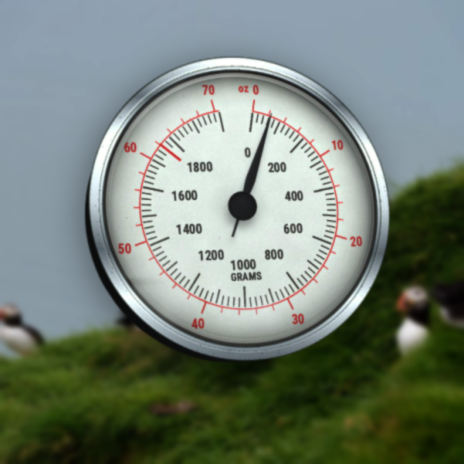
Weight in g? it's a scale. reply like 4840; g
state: 60; g
